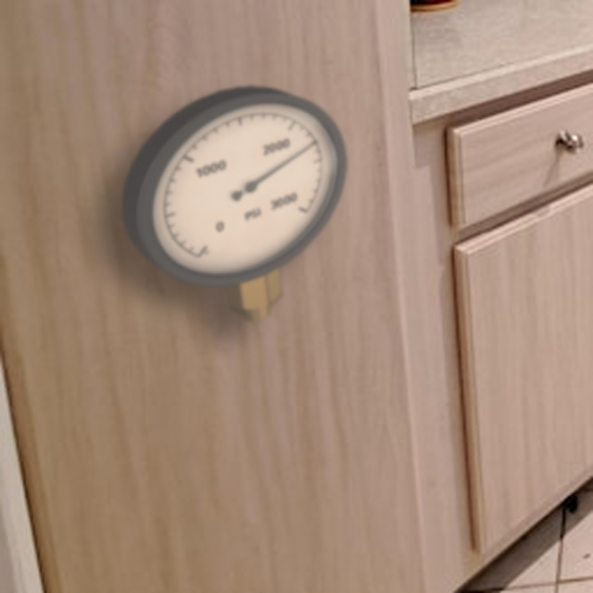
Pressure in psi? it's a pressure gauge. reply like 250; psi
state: 2300; psi
